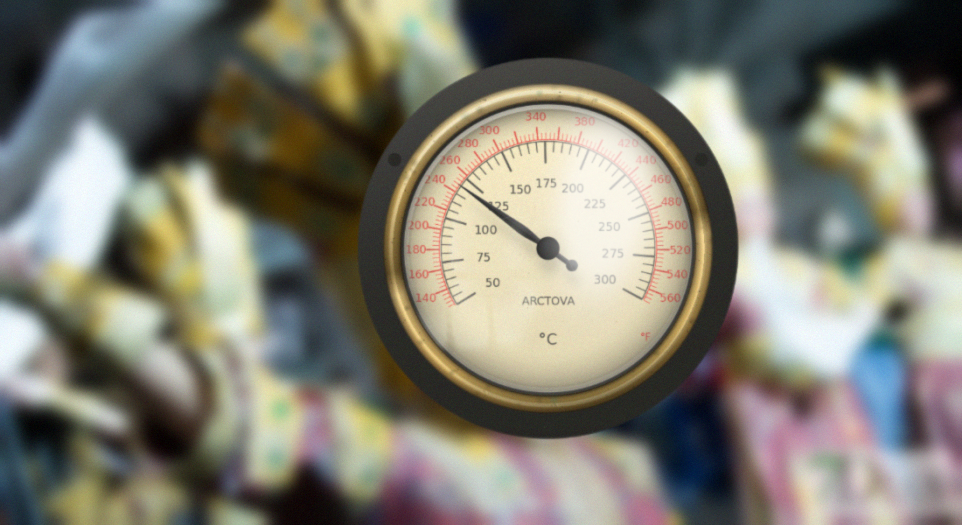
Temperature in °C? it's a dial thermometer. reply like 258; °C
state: 120; °C
